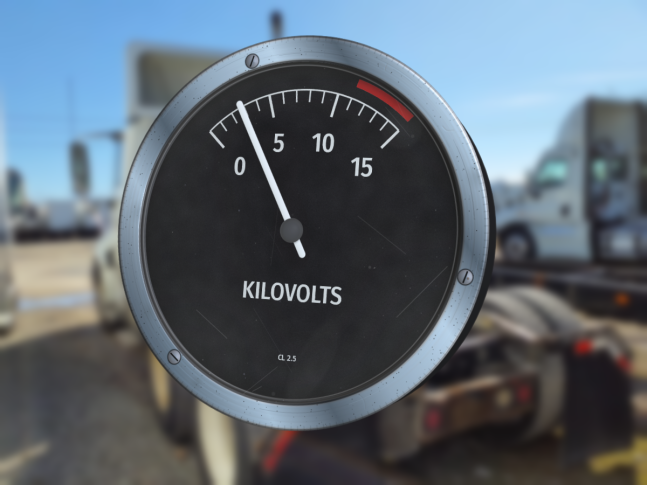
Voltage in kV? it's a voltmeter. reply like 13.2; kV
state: 3; kV
